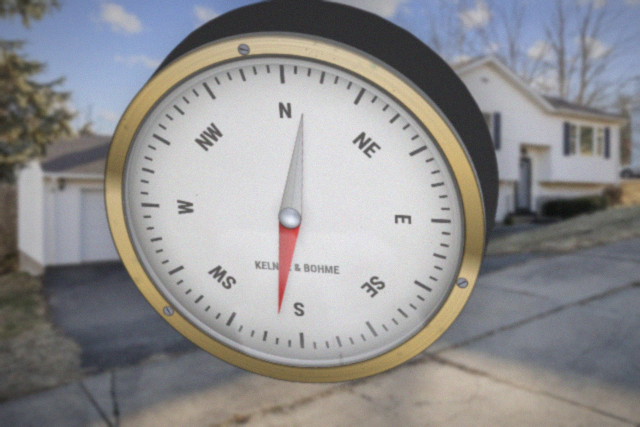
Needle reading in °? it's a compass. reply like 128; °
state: 190; °
